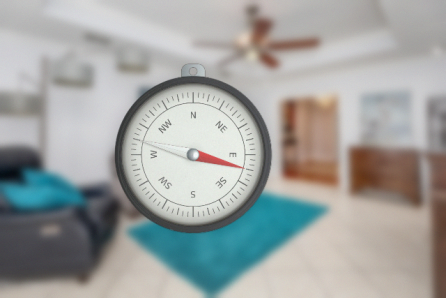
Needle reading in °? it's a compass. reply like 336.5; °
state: 105; °
